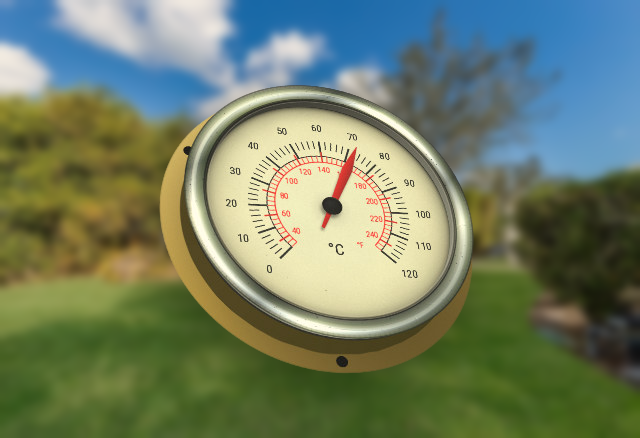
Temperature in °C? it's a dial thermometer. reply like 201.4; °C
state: 72; °C
